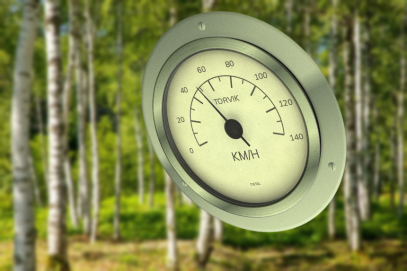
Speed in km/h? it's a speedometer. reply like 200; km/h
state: 50; km/h
